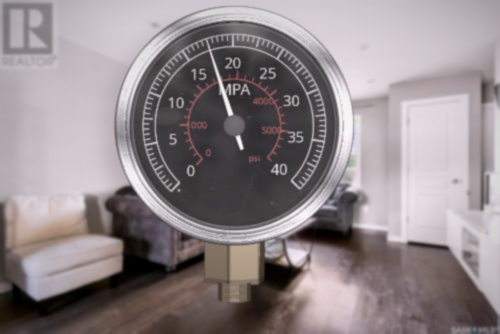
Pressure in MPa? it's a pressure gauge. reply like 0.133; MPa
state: 17.5; MPa
